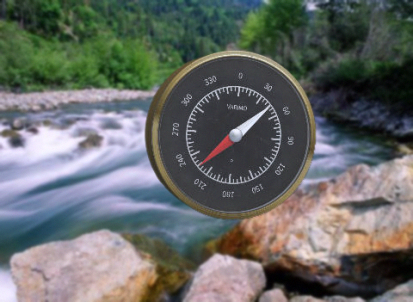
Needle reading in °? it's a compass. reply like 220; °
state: 225; °
